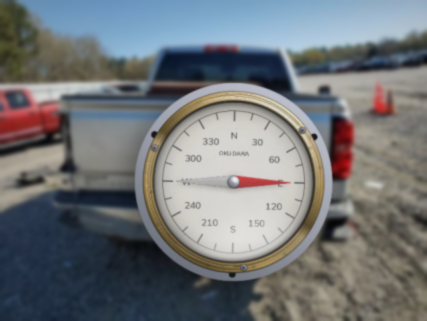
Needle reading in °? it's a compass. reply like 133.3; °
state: 90; °
